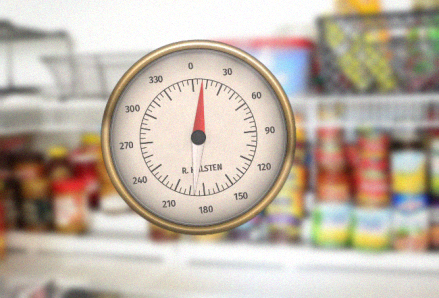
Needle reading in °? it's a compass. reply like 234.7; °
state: 10; °
